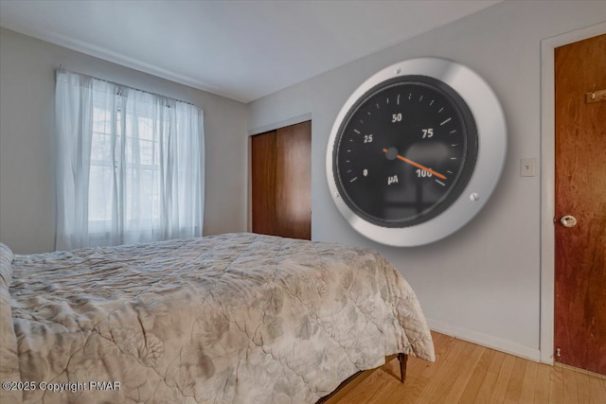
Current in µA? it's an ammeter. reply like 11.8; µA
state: 97.5; µA
